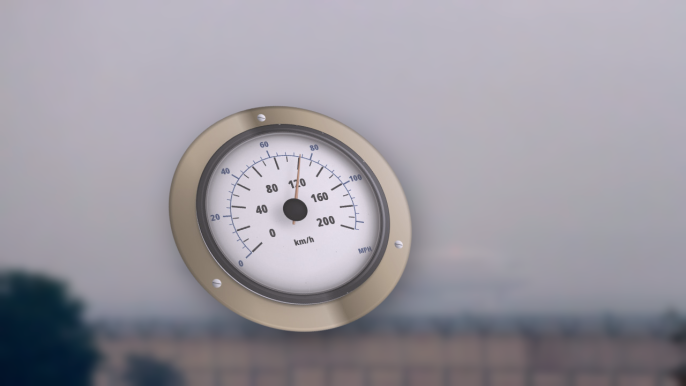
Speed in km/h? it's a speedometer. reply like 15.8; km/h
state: 120; km/h
